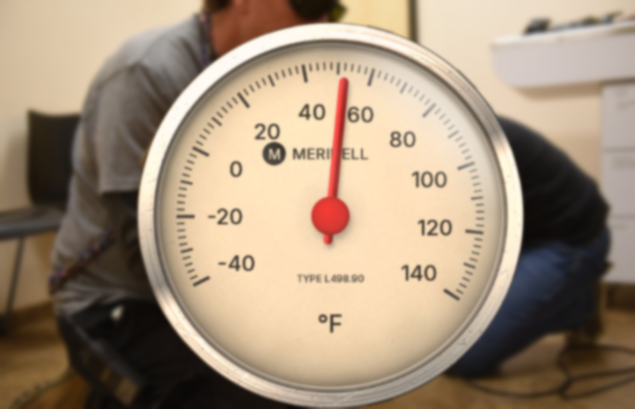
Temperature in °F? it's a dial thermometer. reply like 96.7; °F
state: 52; °F
